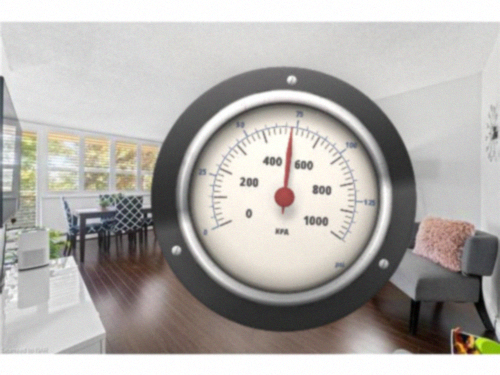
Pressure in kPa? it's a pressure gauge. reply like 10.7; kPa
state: 500; kPa
